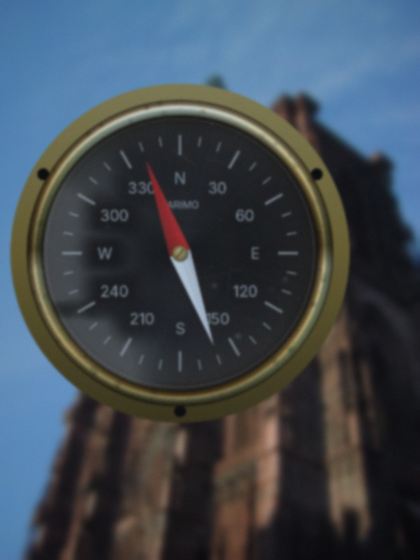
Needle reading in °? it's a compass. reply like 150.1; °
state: 340; °
